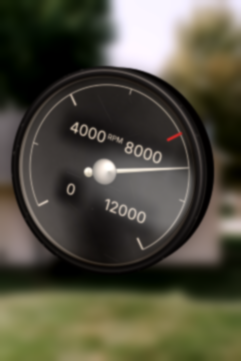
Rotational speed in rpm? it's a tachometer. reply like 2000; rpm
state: 9000; rpm
